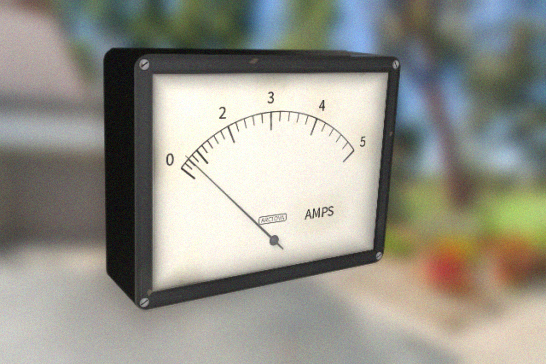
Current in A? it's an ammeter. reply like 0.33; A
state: 0.6; A
